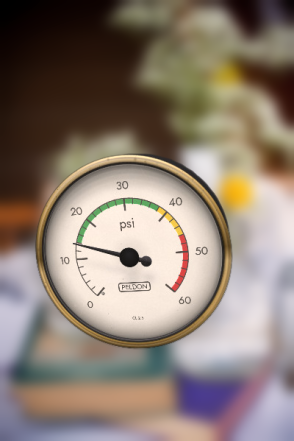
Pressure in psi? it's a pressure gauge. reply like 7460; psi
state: 14; psi
